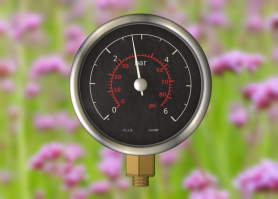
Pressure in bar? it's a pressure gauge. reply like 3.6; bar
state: 2.75; bar
